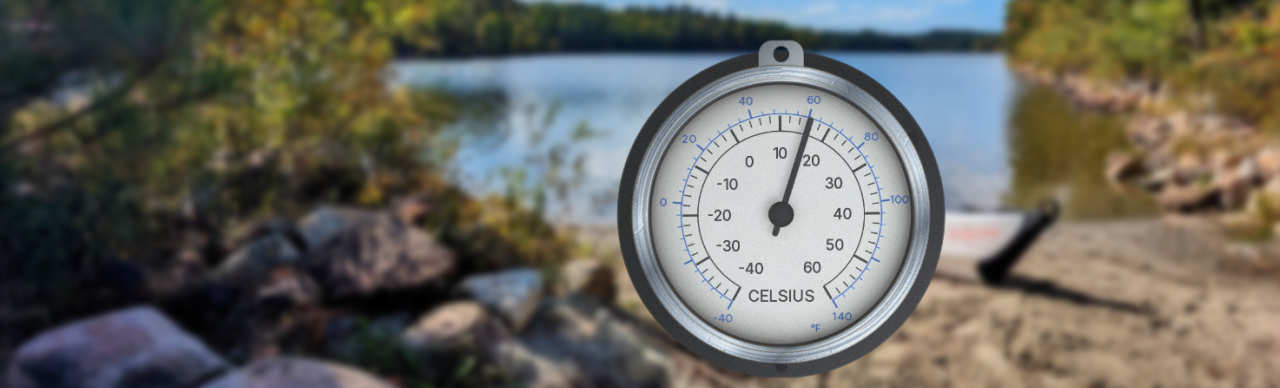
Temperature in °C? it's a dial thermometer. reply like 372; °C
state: 16; °C
